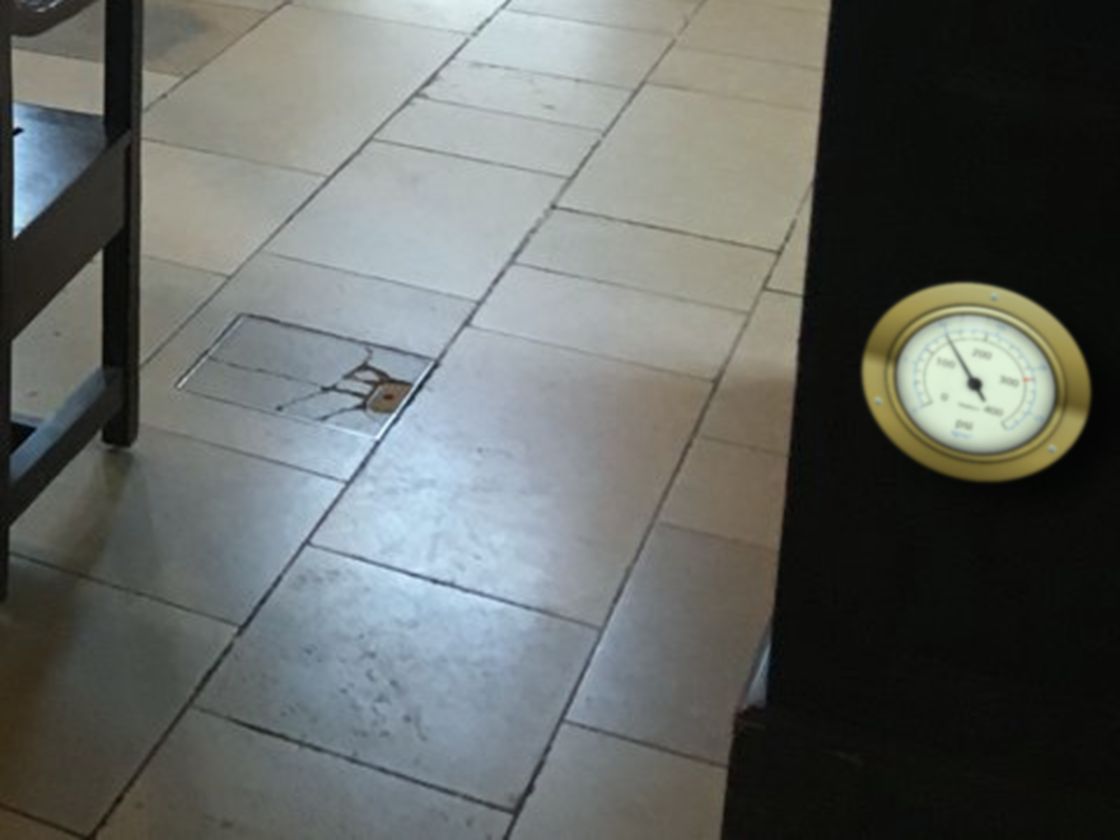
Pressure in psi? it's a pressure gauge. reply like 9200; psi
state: 140; psi
